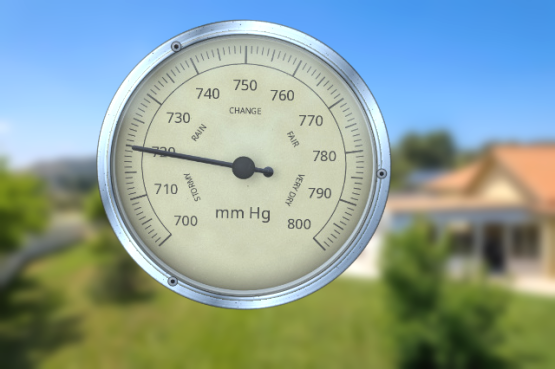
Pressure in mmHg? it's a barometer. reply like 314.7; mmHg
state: 720; mmHg
